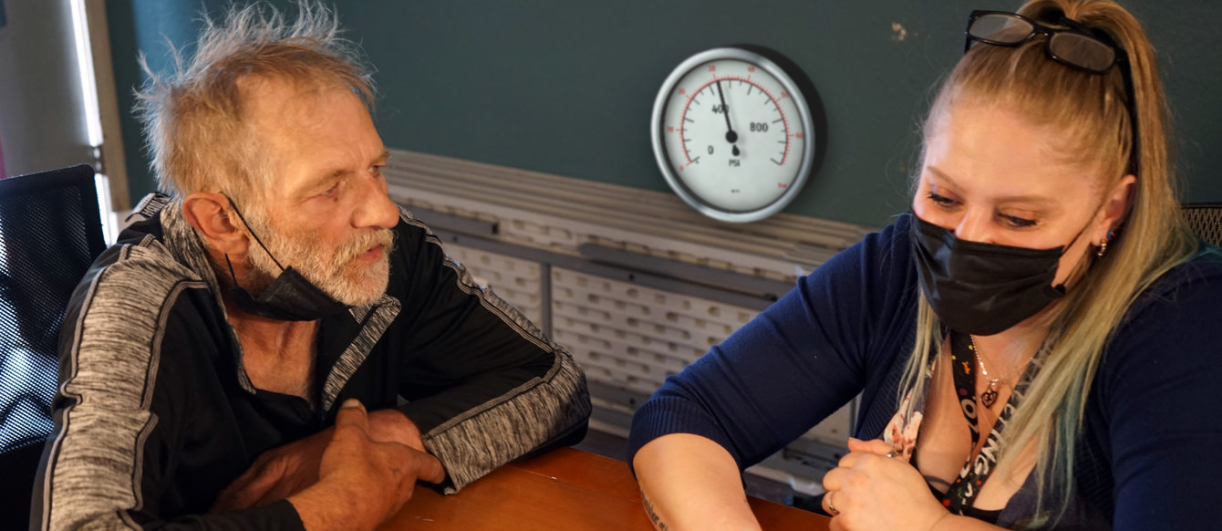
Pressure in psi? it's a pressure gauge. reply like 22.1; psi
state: 450; psi
